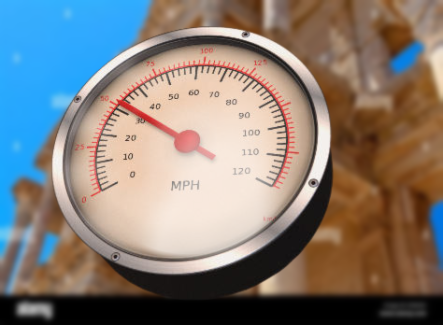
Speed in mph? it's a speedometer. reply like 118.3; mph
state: 32; mph
